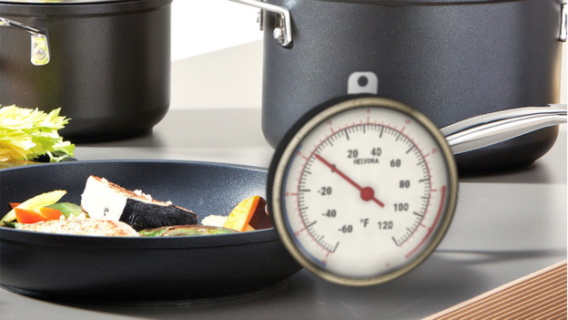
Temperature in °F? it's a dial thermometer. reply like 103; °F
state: 0; °F
